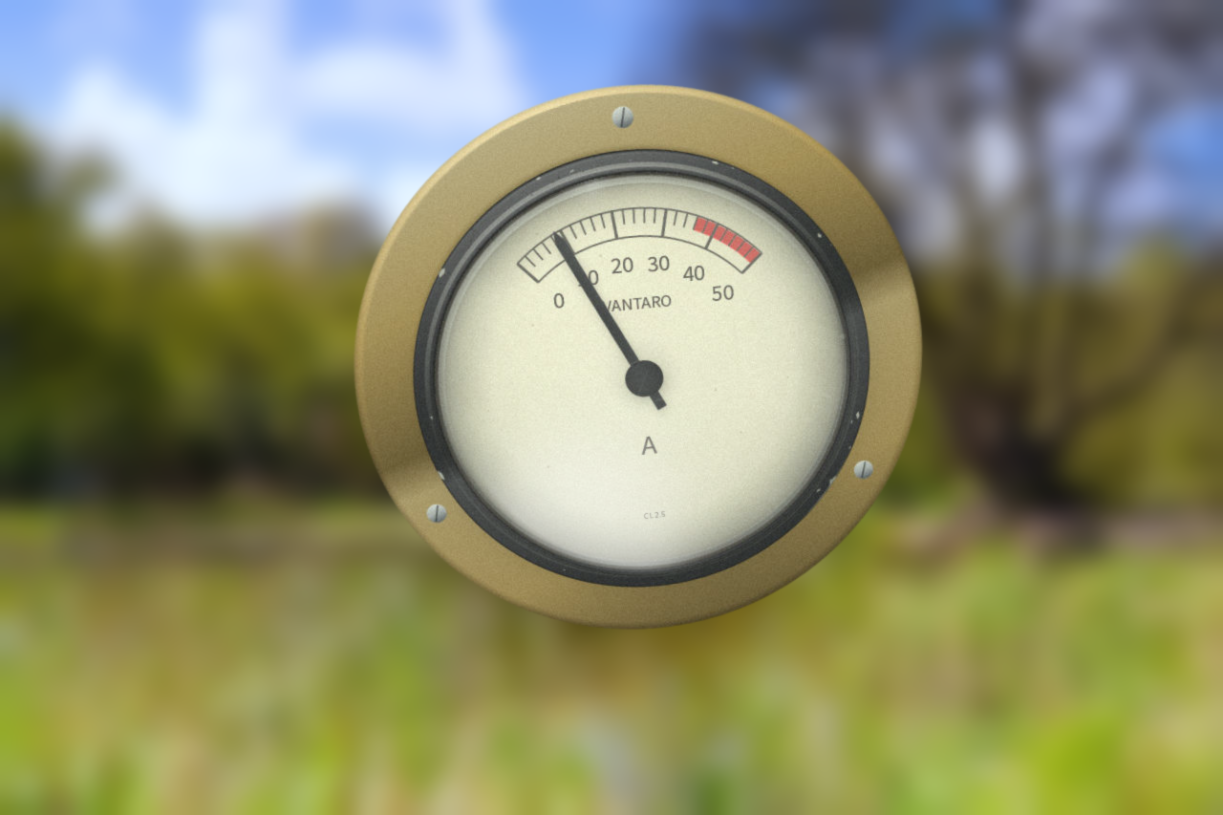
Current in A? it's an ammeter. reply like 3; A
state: 9; A
